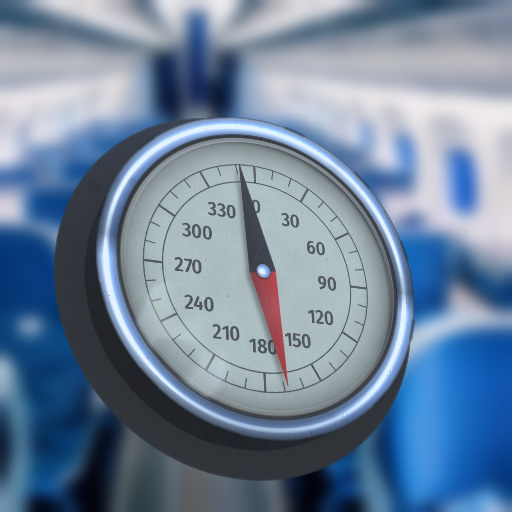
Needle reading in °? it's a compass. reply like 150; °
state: 170; °
